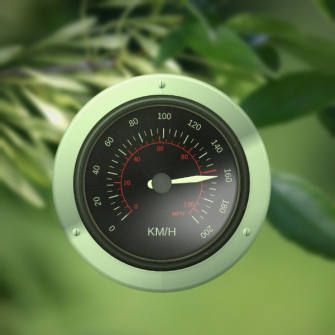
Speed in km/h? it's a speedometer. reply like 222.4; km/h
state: 160; km/h
